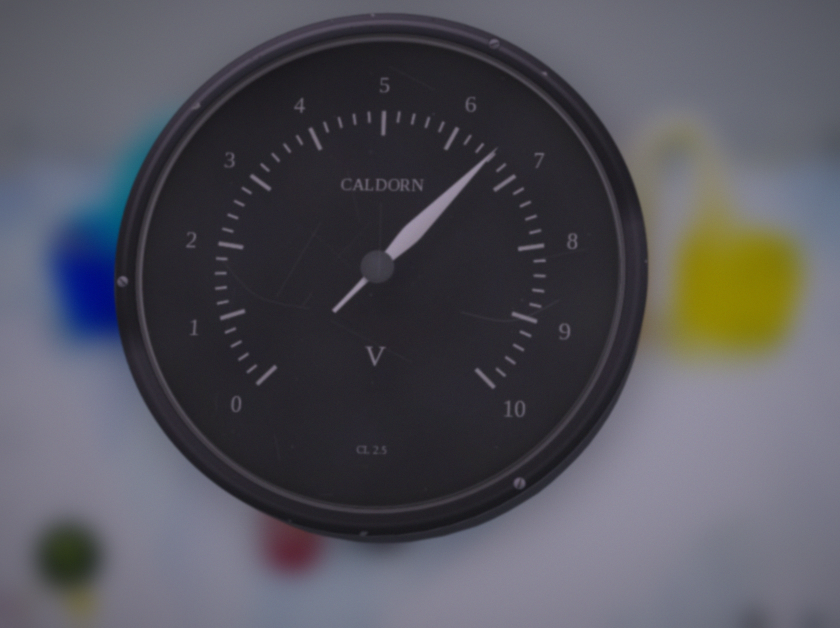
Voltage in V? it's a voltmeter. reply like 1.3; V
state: 6.6; V
